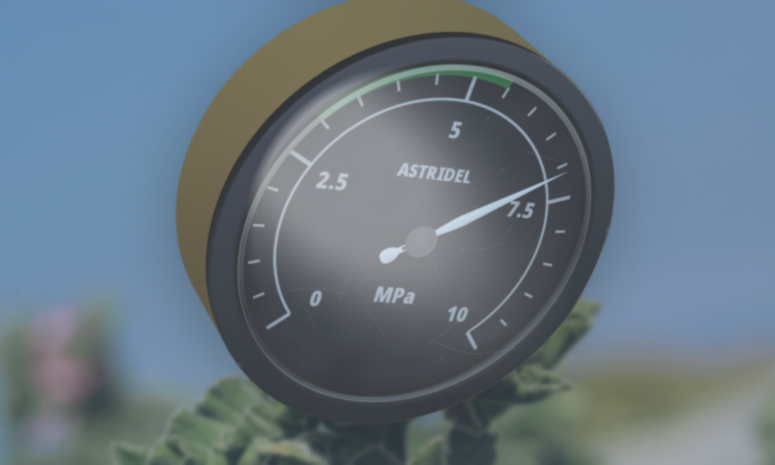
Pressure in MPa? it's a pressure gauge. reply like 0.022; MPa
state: 7; MPa
